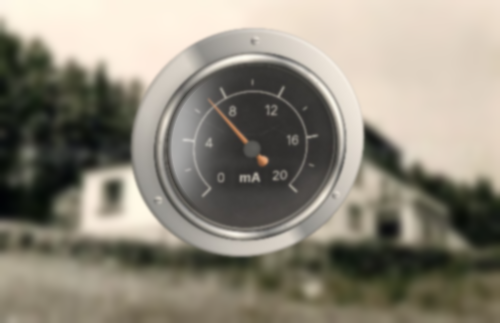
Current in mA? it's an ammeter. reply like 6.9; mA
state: 7; mA
